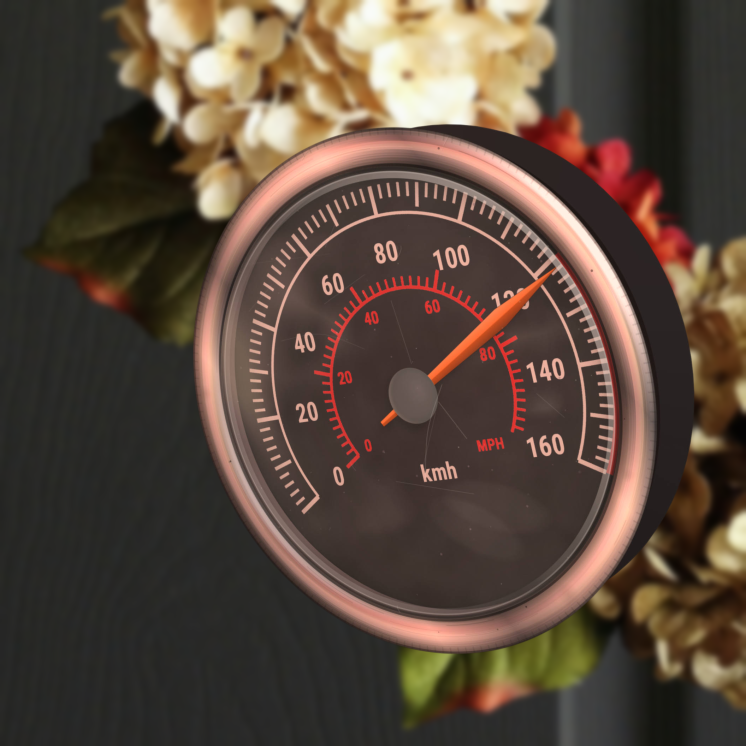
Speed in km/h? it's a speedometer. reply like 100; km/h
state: 122; km/h
